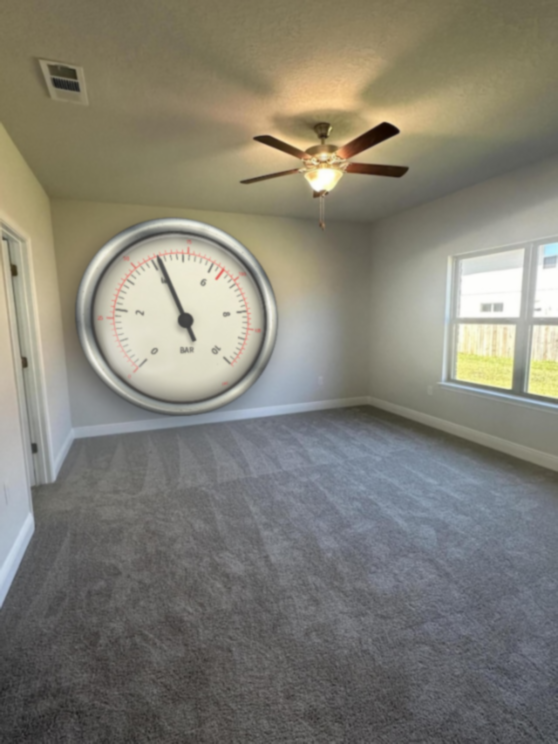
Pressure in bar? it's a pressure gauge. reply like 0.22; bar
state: 4.2; bar
